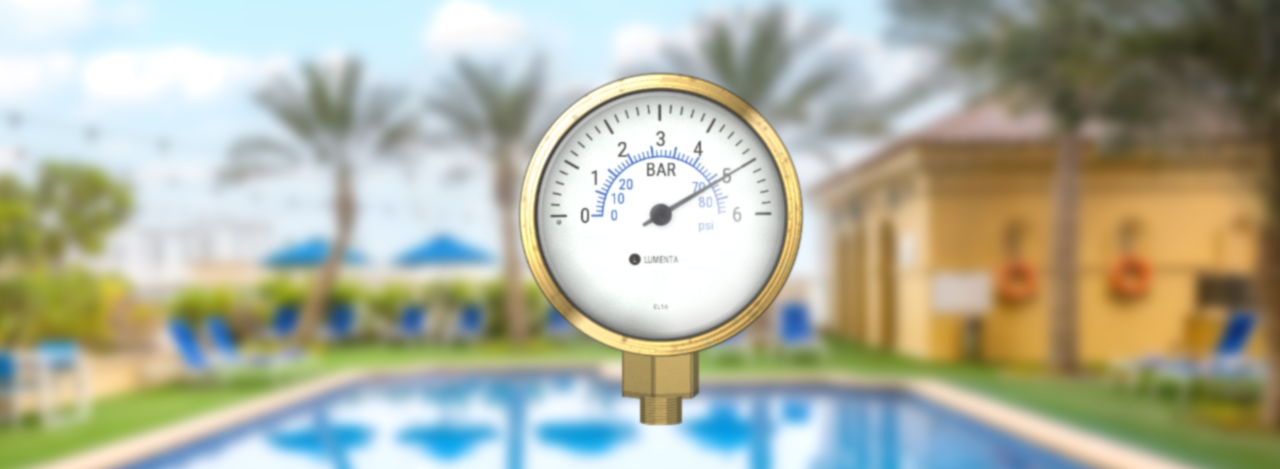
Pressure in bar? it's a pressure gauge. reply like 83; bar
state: 5; bar
